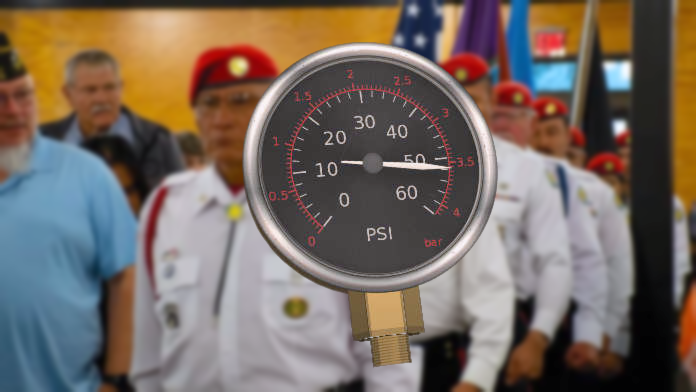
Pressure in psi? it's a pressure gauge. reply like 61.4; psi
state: 52; psi
